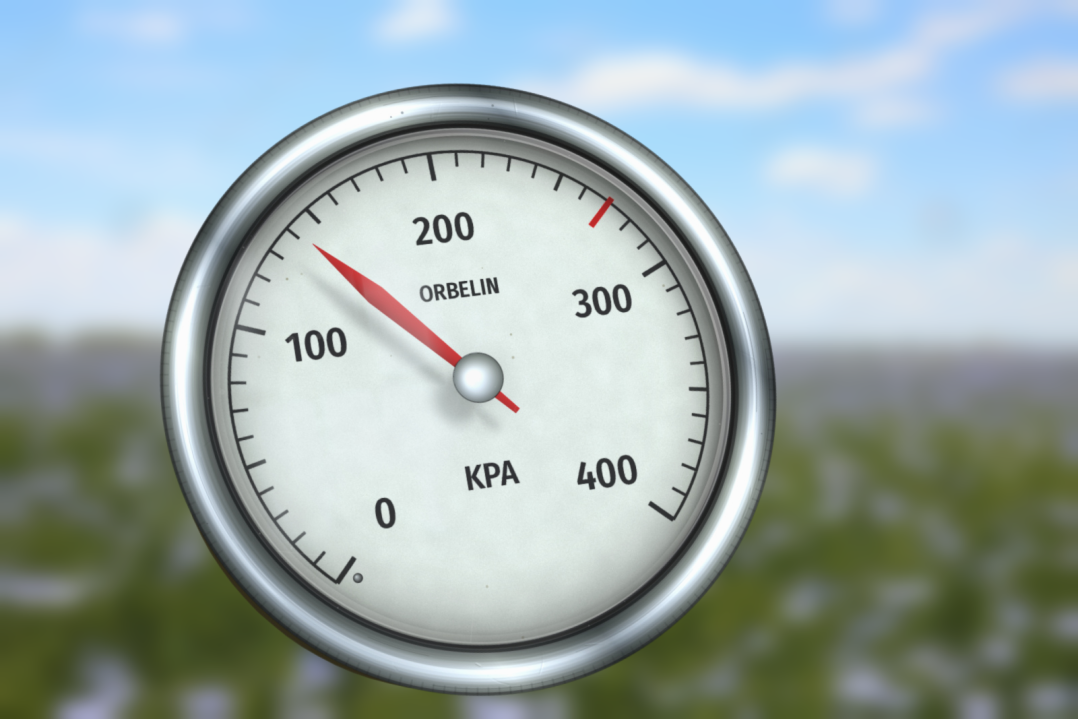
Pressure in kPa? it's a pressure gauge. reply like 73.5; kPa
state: 140; kPa
